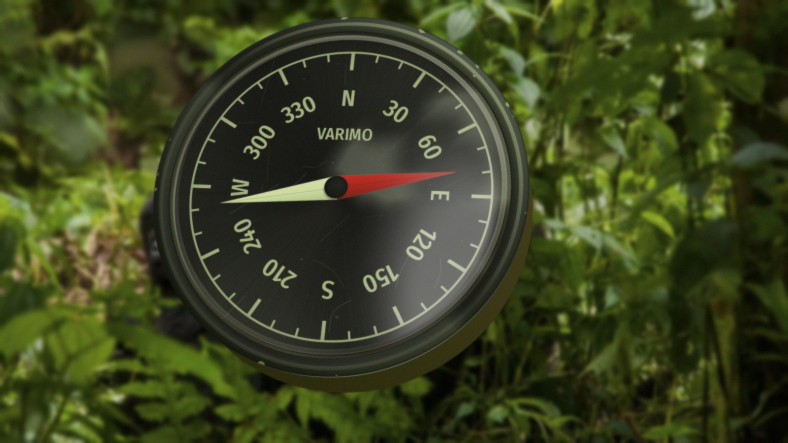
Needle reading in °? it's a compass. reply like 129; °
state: 80; °
